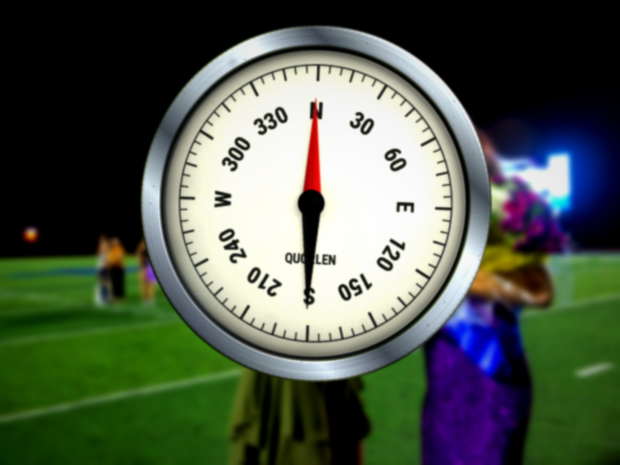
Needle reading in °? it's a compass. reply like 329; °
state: 0; °
